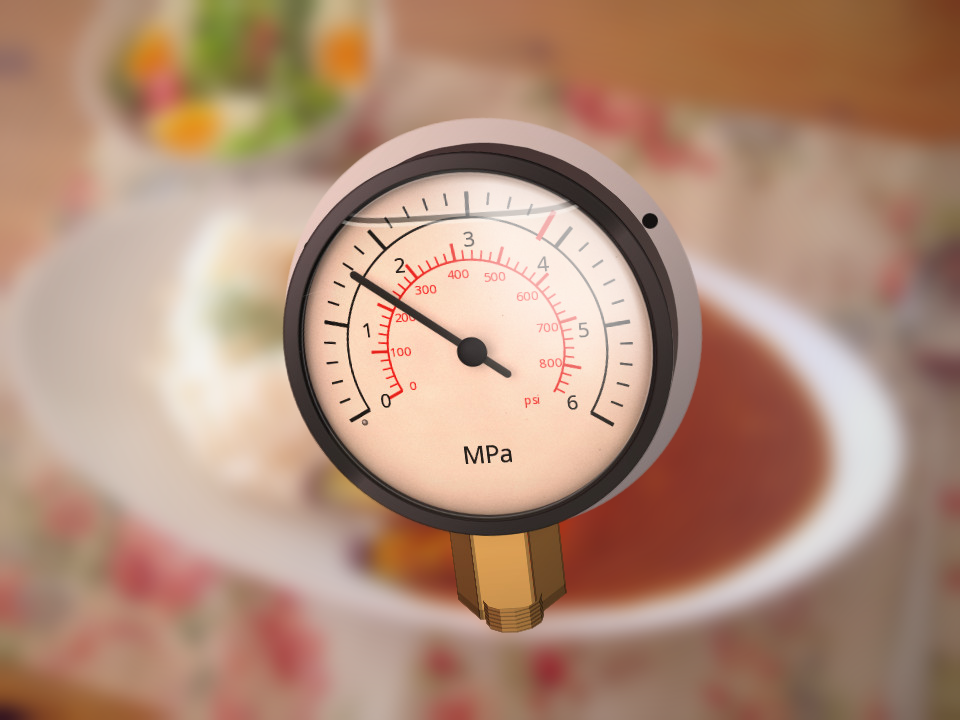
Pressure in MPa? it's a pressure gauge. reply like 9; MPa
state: 1.6; MPa
